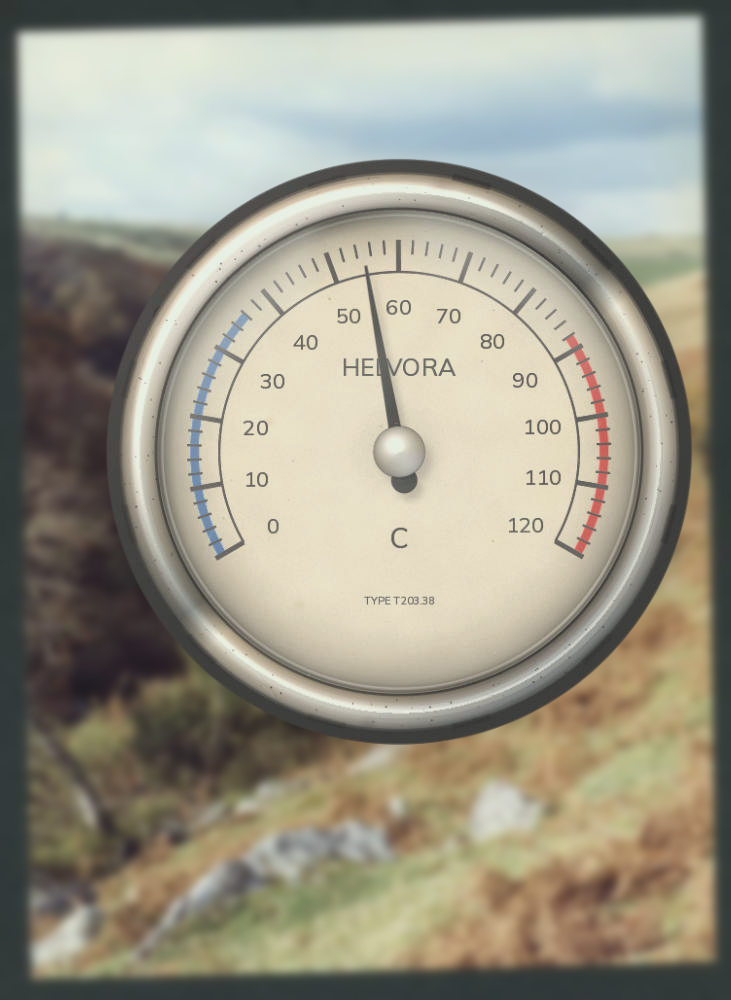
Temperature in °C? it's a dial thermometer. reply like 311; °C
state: 55; °C
